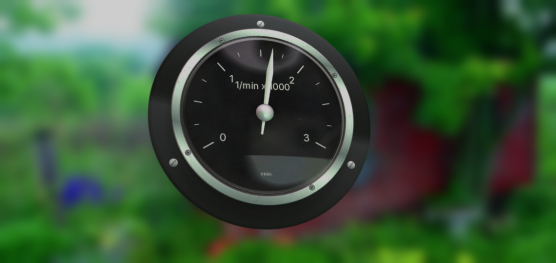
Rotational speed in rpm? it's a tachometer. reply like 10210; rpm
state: 1625; rpm
